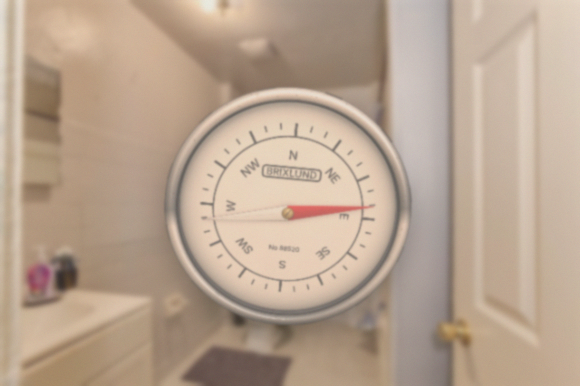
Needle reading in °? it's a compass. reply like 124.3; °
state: 80; °
